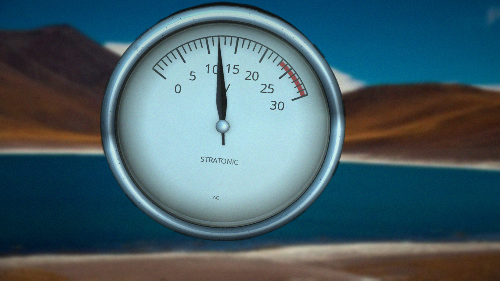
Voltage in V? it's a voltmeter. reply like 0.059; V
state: 12; V
